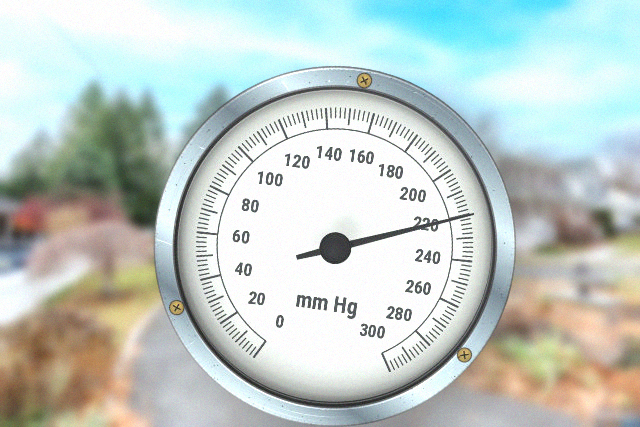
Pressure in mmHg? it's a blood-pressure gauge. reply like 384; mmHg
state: 220; mmHg
